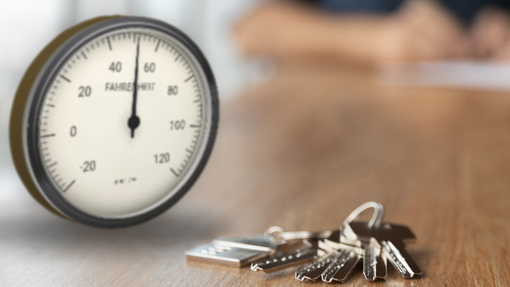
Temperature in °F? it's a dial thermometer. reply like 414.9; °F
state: 50; °F
